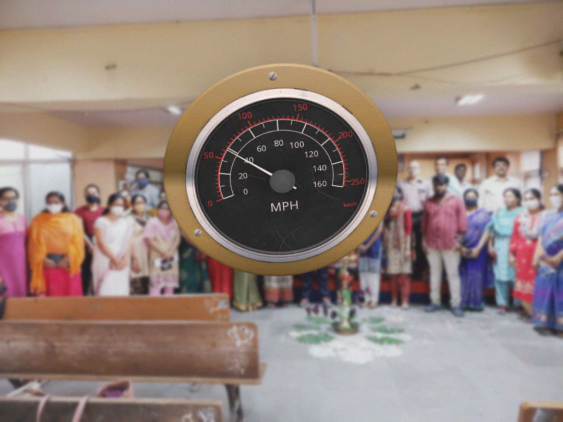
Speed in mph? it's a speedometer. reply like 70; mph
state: 40; mph
